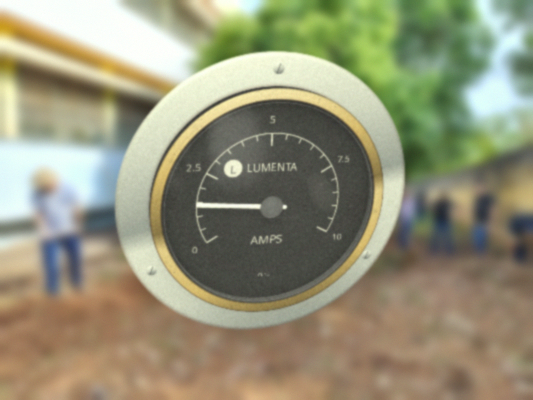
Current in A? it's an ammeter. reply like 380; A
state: 1.5; A
